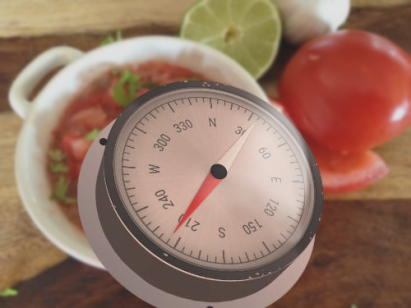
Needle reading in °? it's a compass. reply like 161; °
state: 215; °
